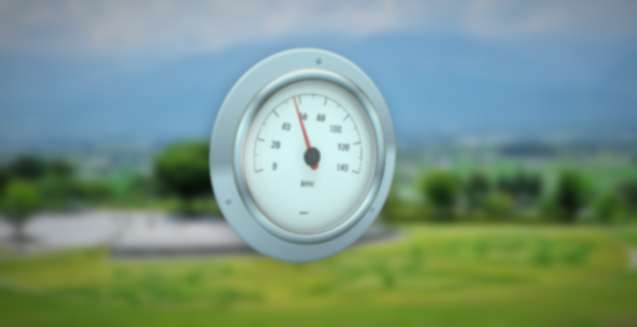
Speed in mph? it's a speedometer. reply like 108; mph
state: 55; mph
